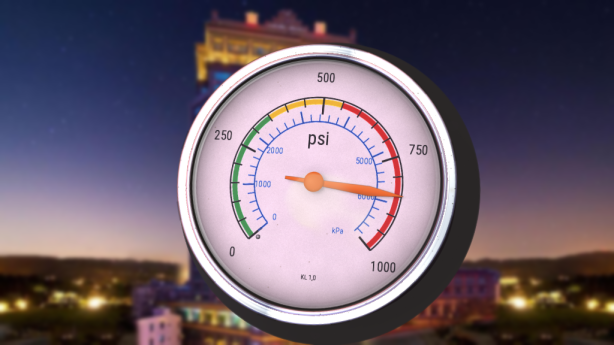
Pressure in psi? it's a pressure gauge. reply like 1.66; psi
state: 850; psi
